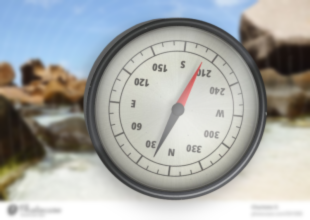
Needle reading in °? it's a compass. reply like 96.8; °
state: 200; °
